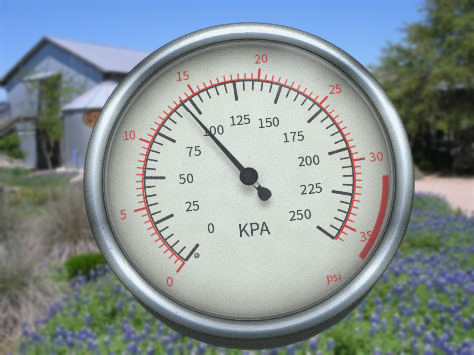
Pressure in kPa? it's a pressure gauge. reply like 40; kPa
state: 95; kPa
